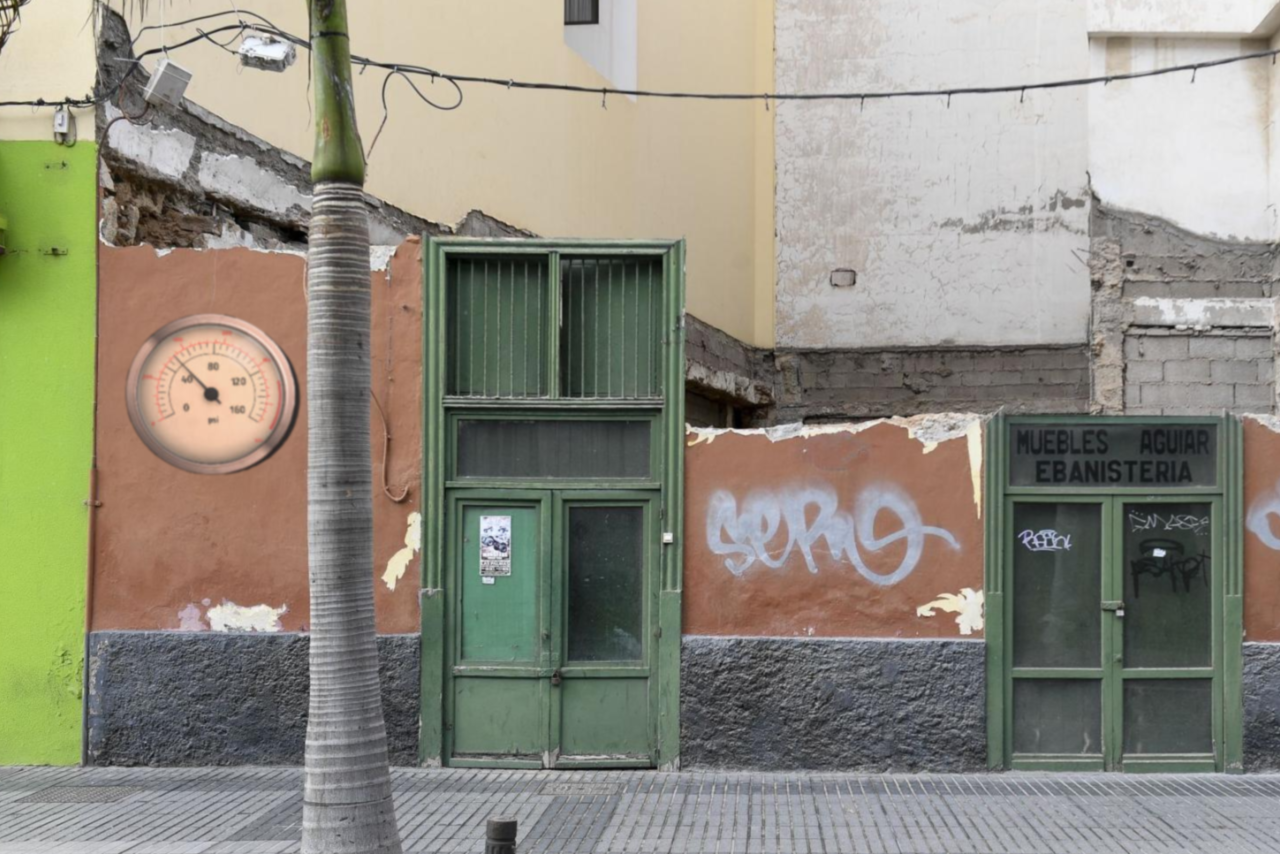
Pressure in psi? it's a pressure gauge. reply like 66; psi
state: 50; psi
